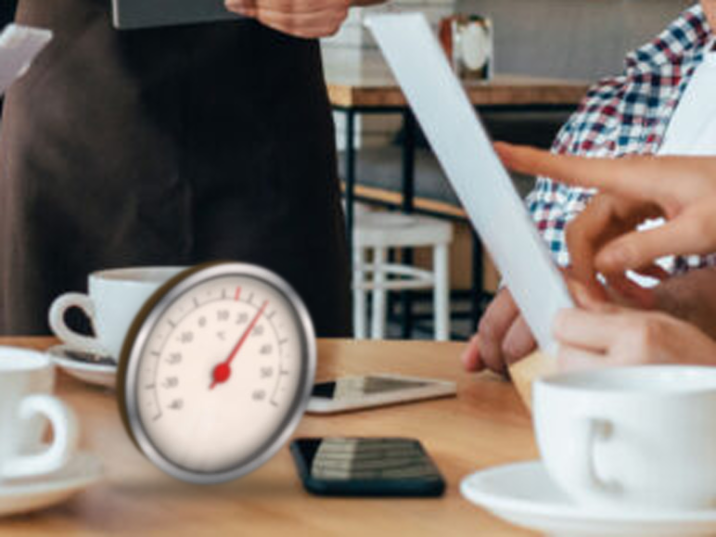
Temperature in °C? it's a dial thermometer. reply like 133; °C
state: 25; °C
